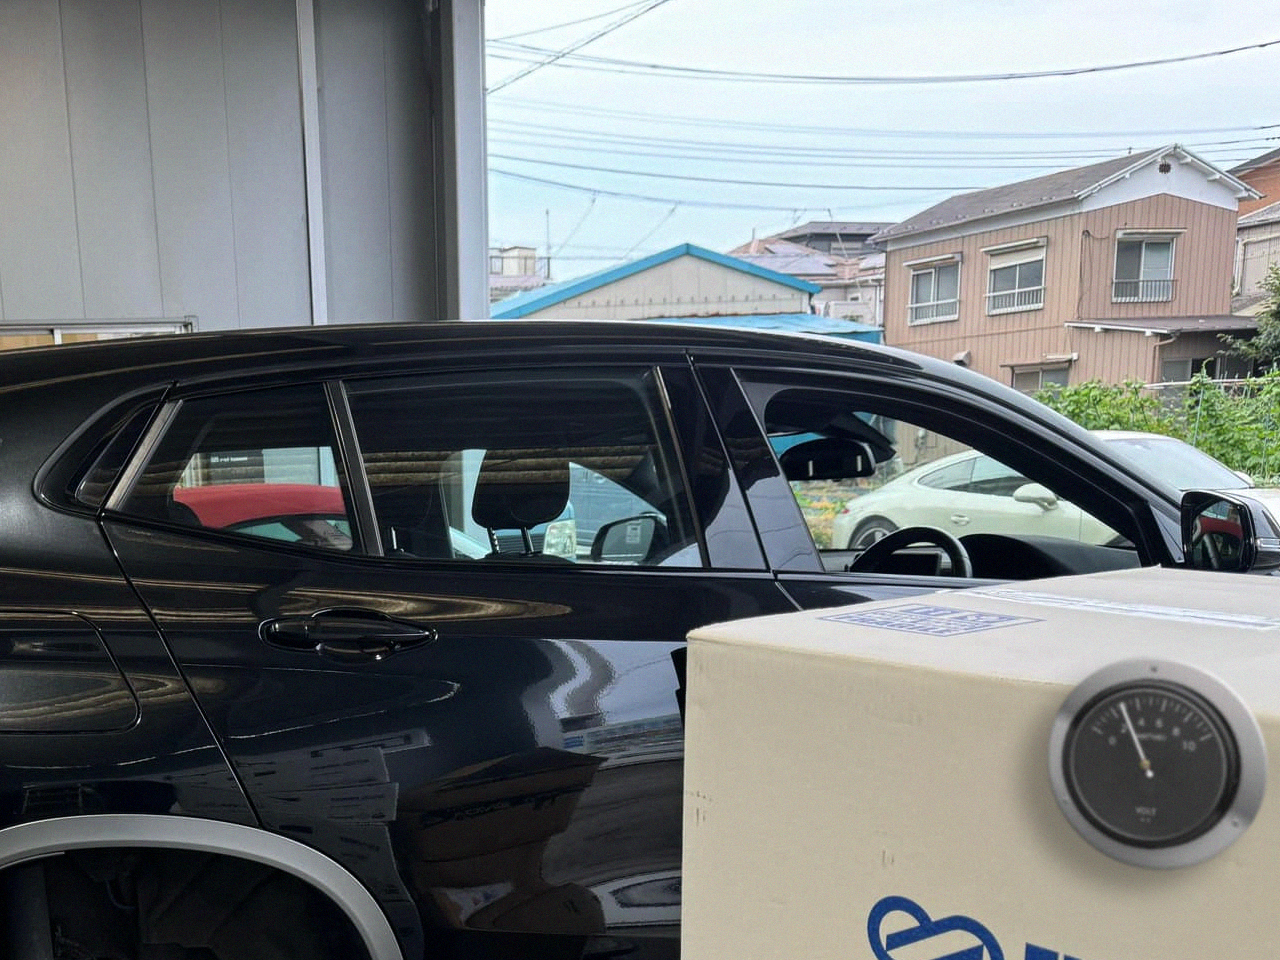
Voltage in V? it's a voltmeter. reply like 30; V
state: 3; V
